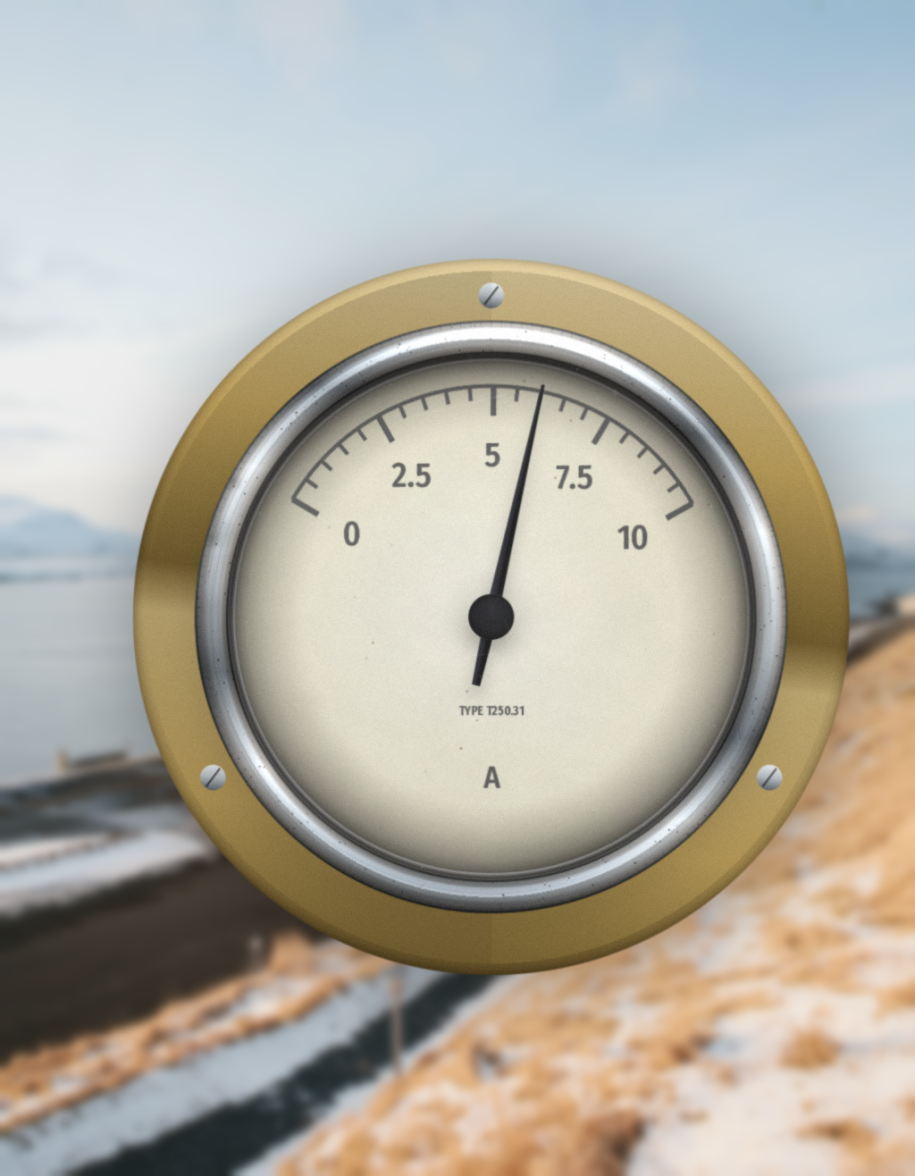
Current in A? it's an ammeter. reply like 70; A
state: 6; A
